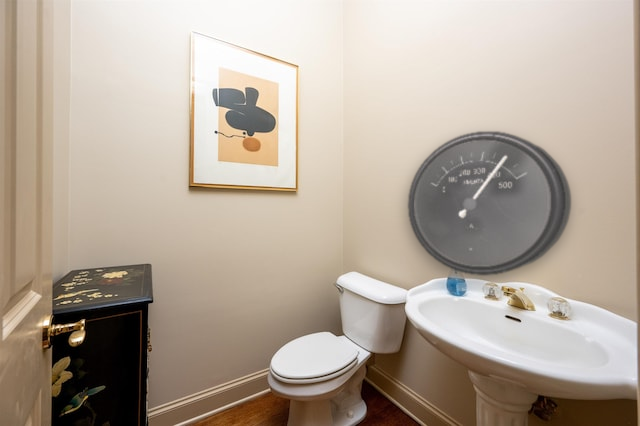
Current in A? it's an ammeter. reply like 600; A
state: 400; A
